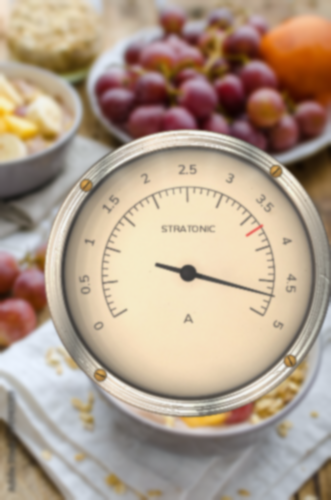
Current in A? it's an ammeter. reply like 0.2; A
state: 4.7; A
